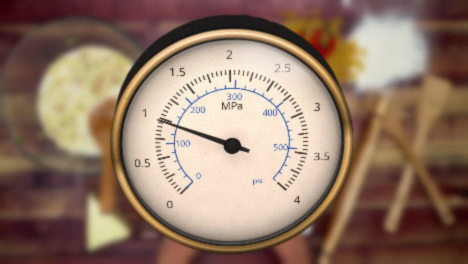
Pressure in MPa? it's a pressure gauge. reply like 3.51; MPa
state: 1; MPa
